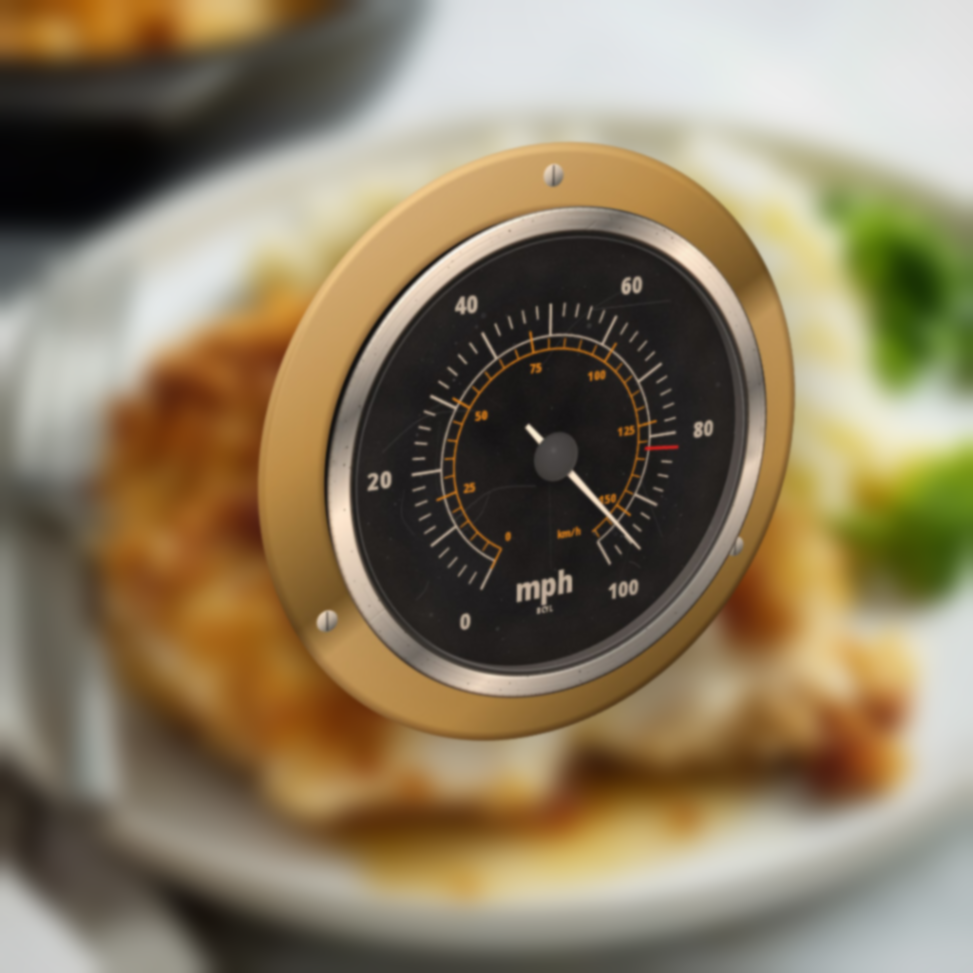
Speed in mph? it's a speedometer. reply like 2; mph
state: 96; mph
